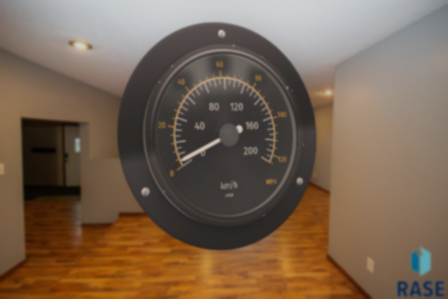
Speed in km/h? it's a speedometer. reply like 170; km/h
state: 5; km/h
